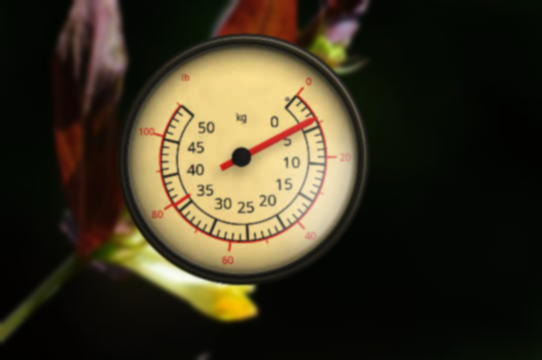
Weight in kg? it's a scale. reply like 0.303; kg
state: 4; kg
